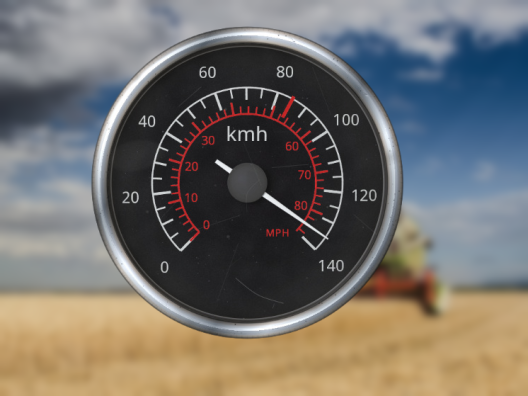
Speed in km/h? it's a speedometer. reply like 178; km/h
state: 135; km/h
